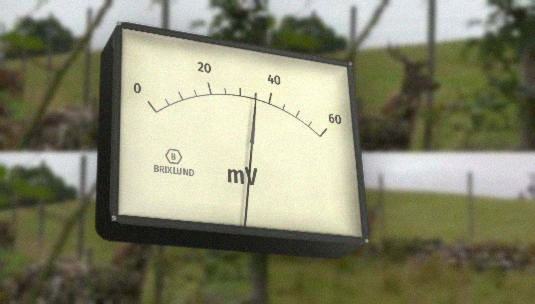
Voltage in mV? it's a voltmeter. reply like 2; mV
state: 35; mV
